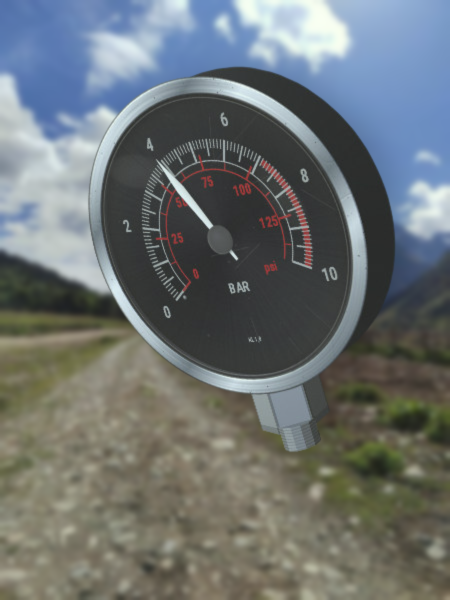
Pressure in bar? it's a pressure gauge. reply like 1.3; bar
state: 4; bar
